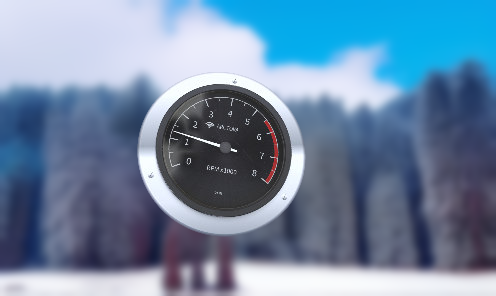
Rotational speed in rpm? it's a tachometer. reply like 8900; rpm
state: 1250; rpm
